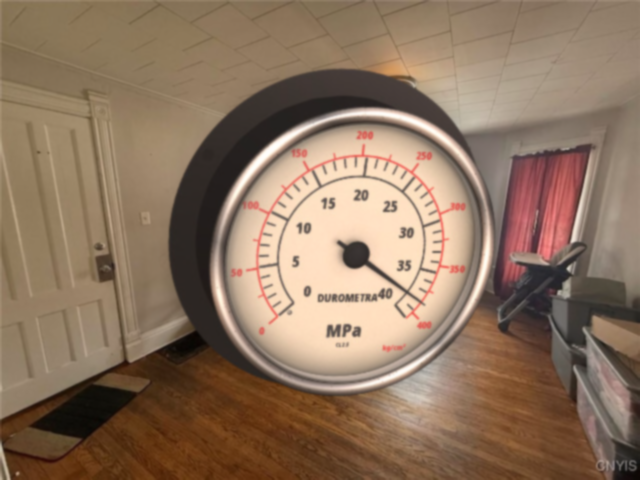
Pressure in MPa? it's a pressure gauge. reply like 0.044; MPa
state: 38; MPa
